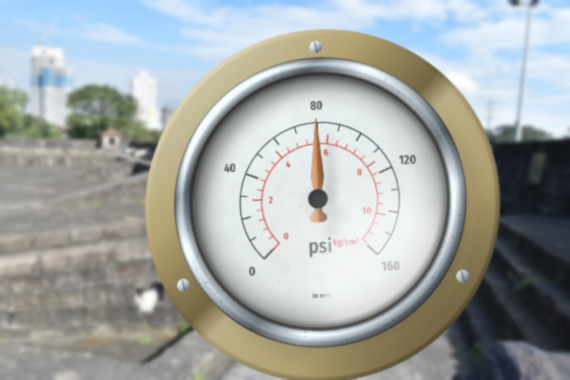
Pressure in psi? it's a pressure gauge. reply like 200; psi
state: 80; psi
